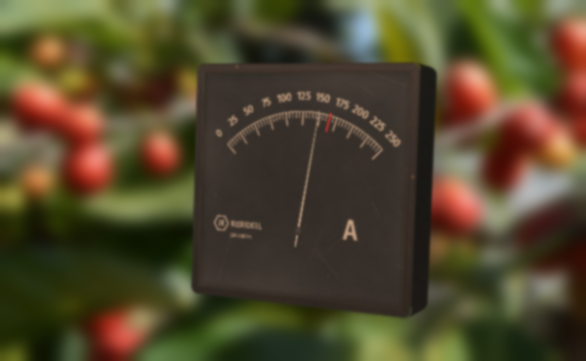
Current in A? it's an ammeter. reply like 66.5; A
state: 150; A
